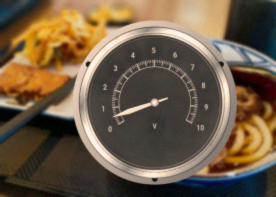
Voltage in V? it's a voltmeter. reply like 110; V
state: 0.5; V
